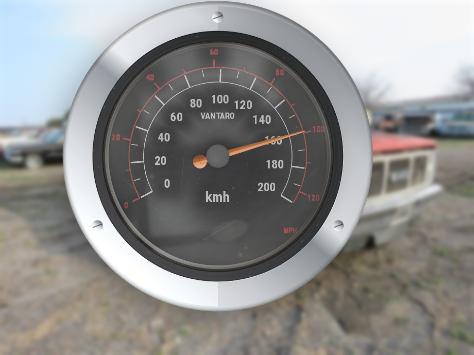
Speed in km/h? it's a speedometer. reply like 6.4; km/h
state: 160; km/h
